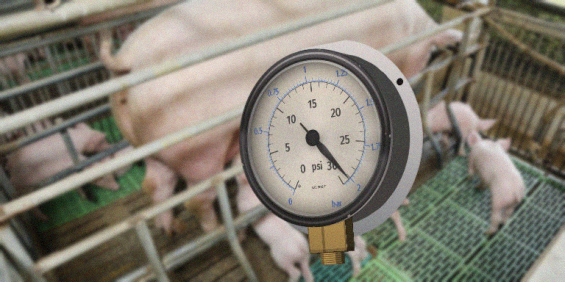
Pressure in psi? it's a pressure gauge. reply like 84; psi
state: 29; psi
